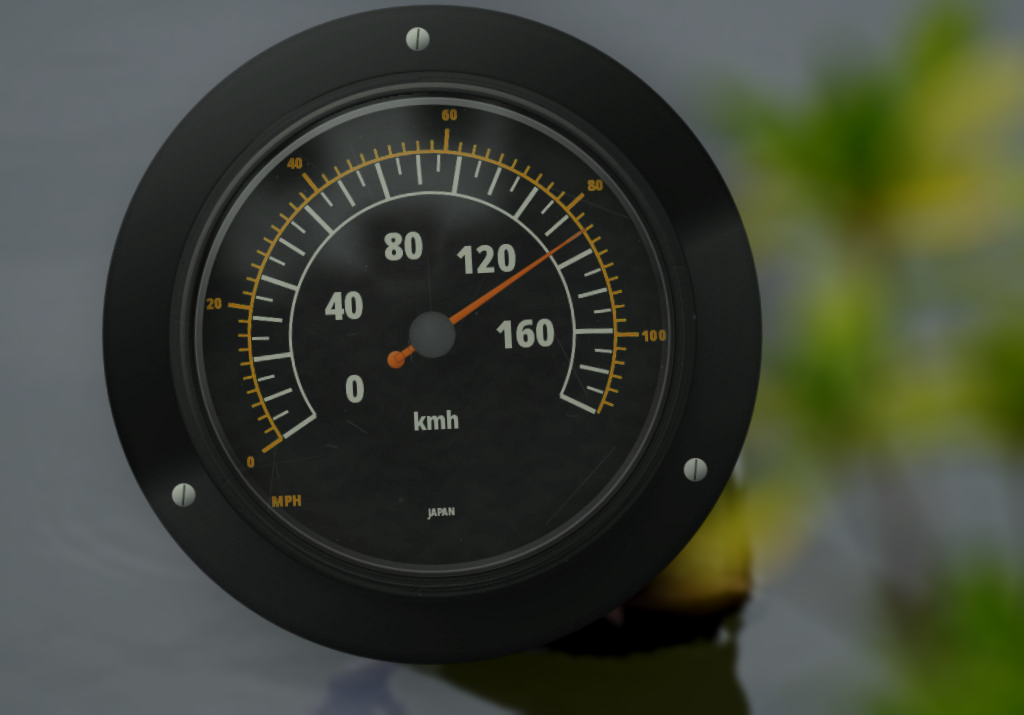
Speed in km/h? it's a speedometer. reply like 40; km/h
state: 135; km/h
